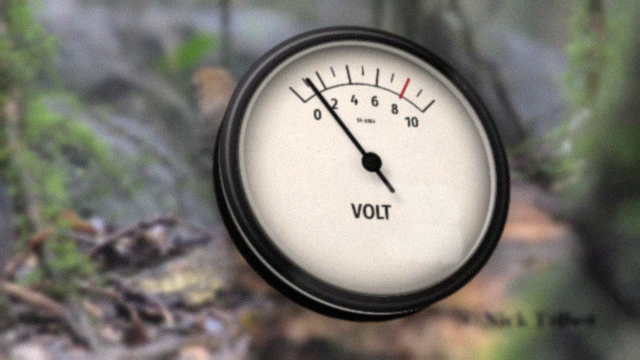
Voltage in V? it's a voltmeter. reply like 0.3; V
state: 1; V
